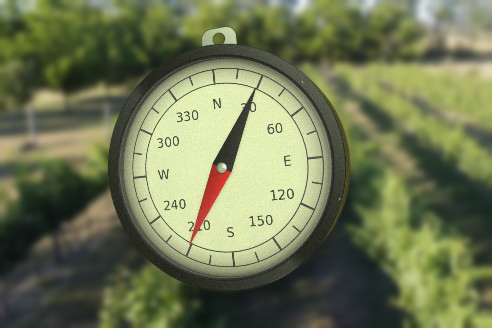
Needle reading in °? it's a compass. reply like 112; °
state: 210; °
